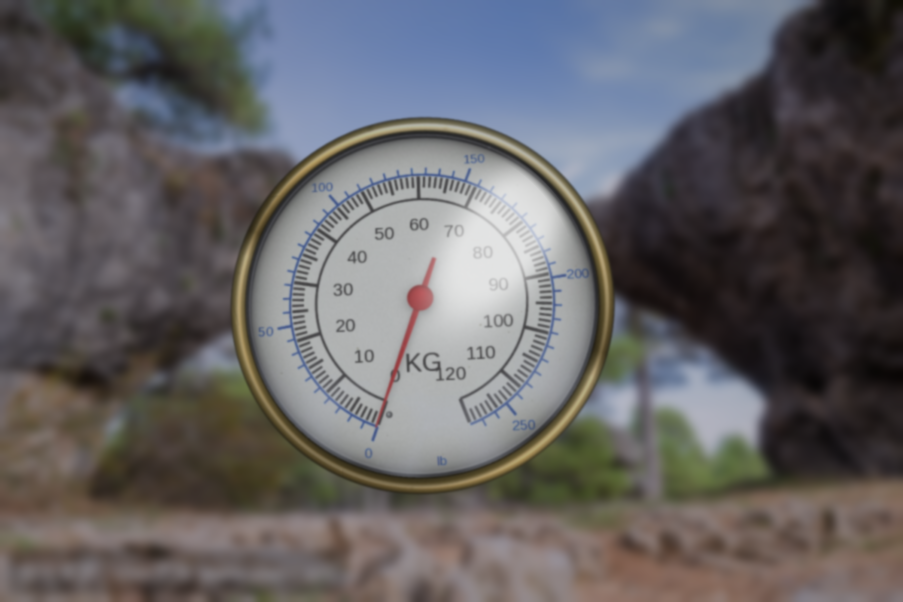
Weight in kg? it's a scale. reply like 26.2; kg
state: 0; kg
